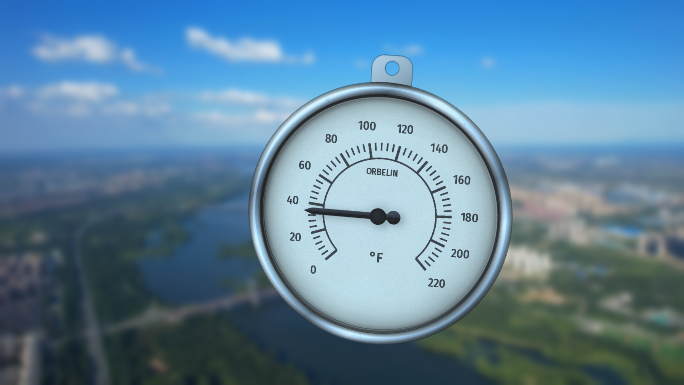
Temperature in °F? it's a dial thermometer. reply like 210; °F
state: 36; °F
